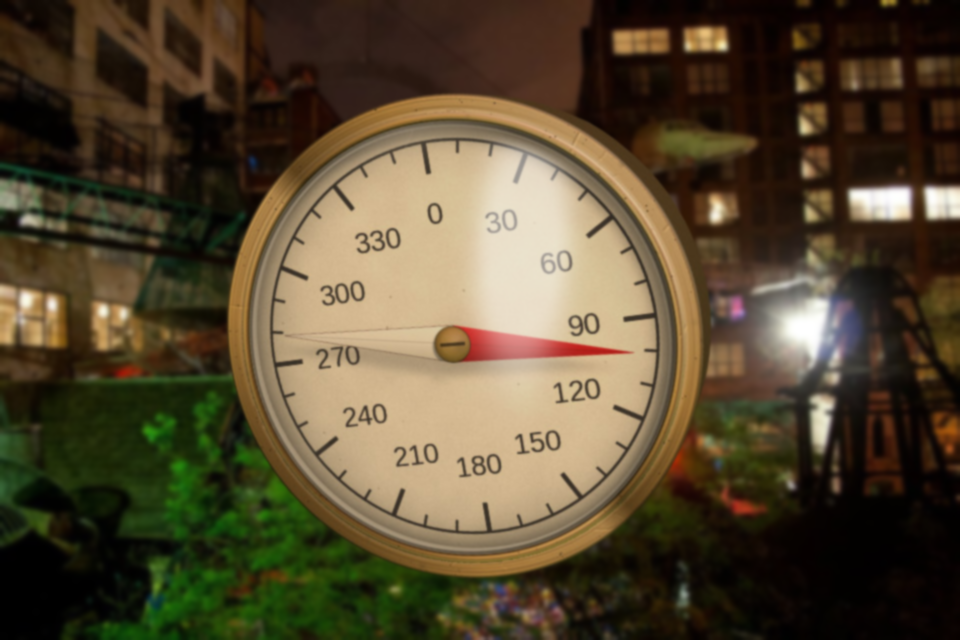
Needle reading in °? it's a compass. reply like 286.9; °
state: 100; °
